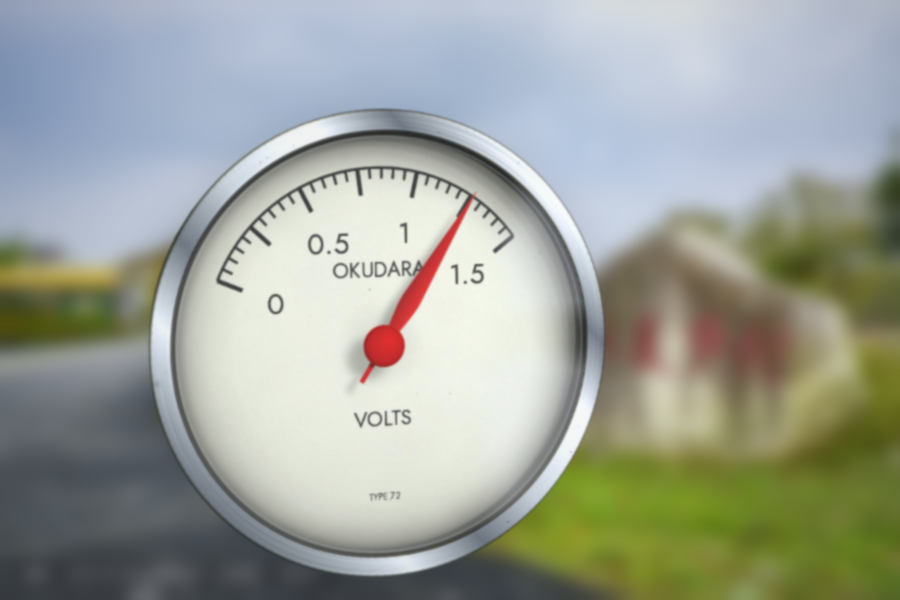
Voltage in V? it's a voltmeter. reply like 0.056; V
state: 1.25; V
